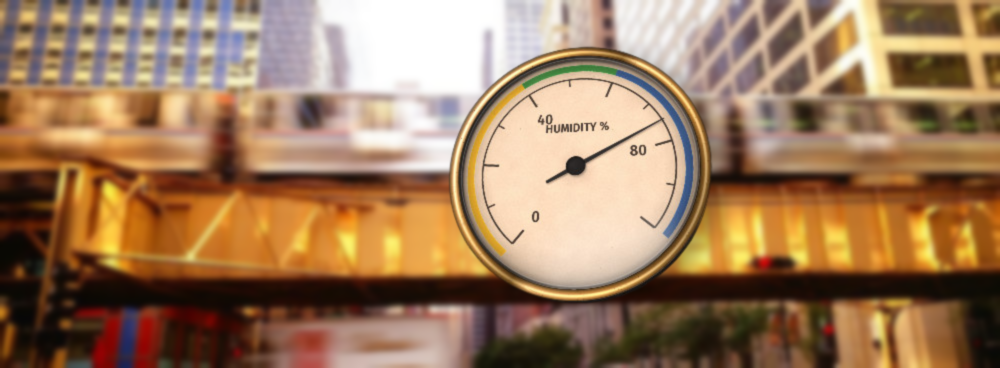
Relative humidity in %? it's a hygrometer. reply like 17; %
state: 75; %
